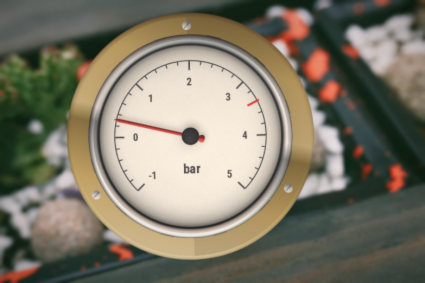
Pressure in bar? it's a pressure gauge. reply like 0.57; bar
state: 0.3; bar
